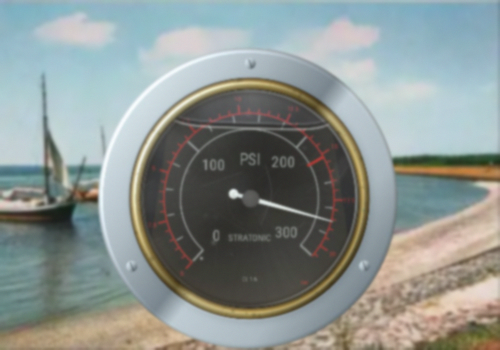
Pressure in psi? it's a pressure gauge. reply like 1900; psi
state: 270; psi
